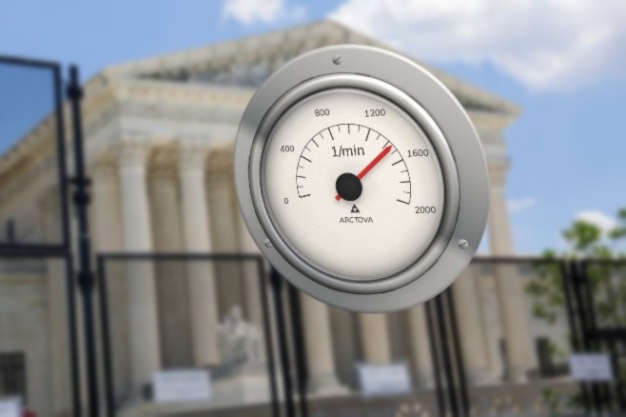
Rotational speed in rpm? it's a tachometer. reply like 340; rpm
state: 1450; rpm
